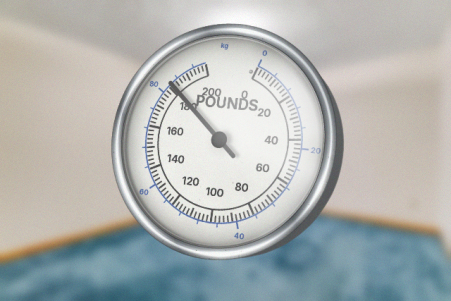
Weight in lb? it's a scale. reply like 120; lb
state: 182; lb
